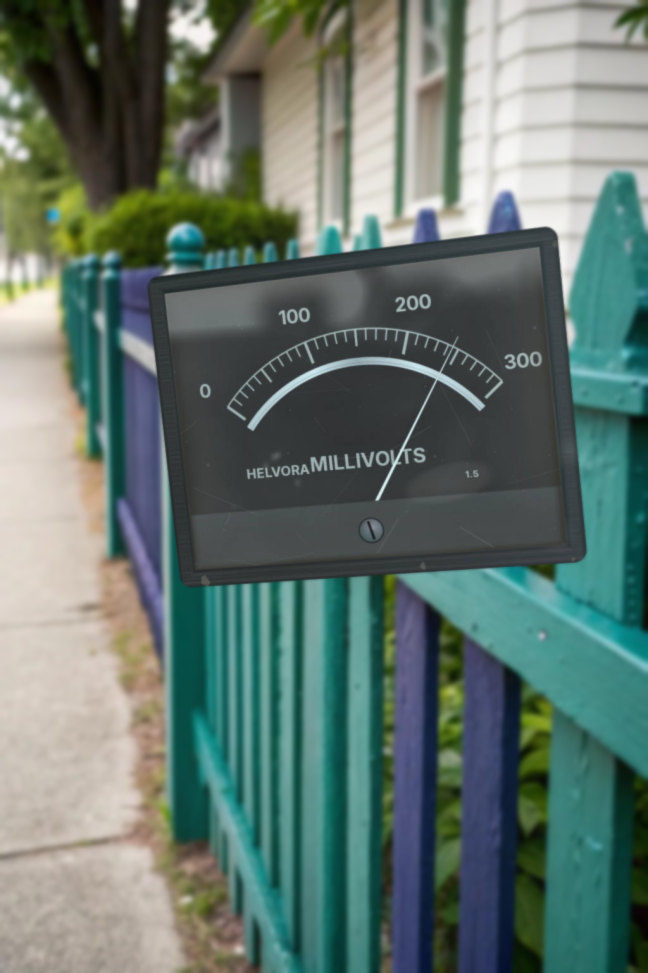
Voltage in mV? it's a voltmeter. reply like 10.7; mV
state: 245; mV
